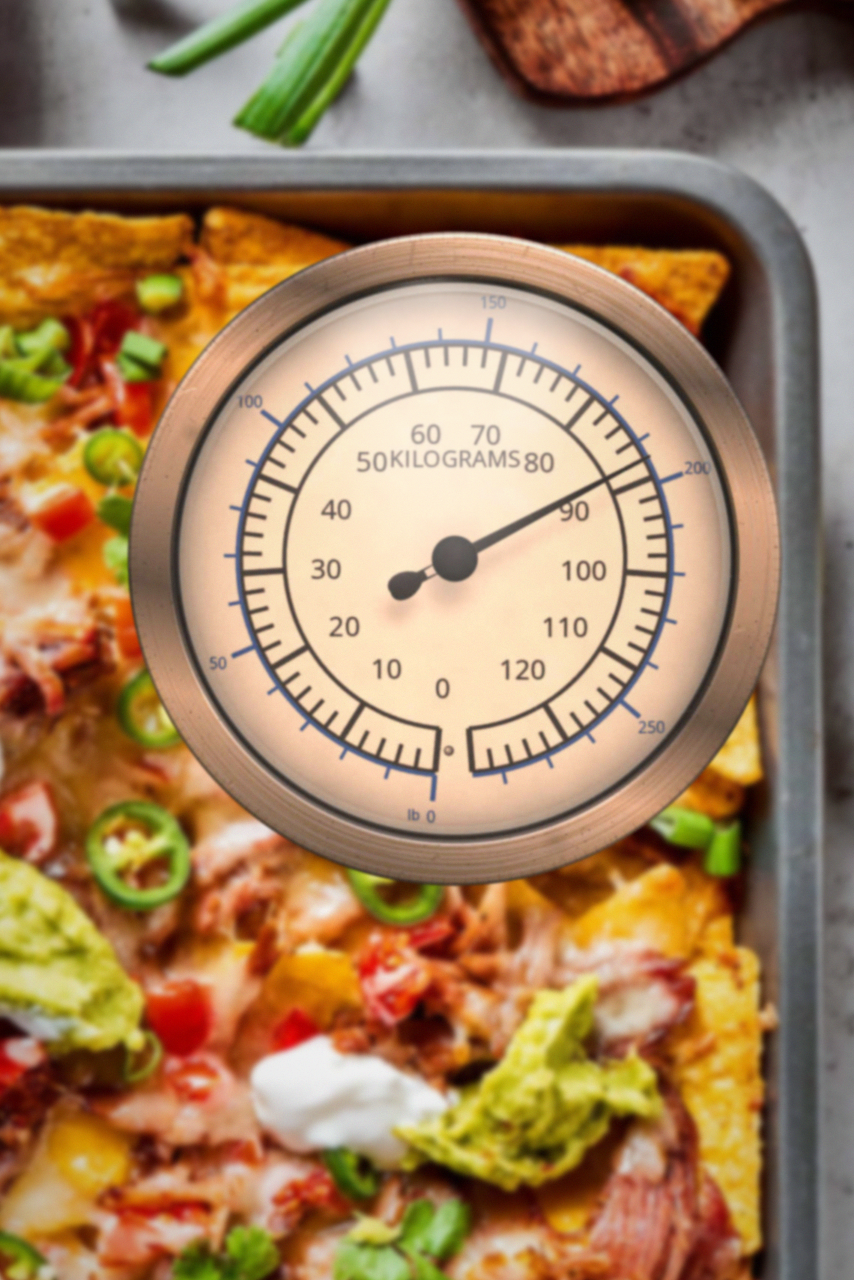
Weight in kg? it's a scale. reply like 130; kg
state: 88; kg
